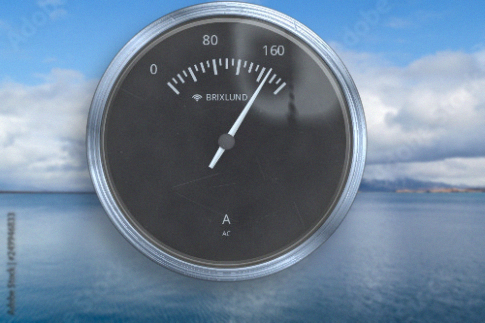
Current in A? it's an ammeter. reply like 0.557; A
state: 170; A
